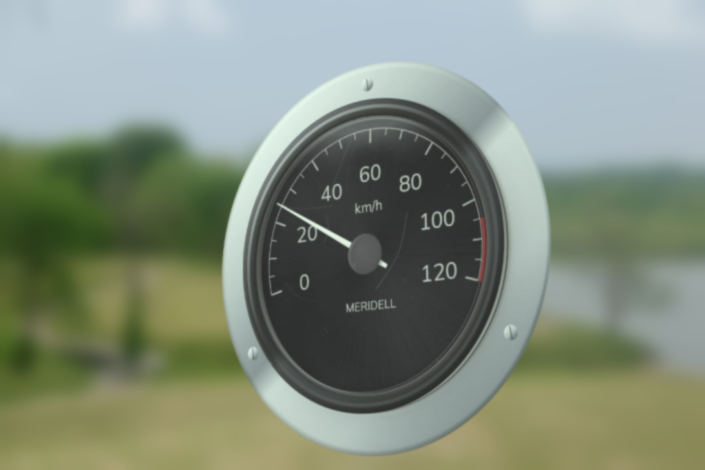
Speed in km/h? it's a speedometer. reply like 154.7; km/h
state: 25; km/h
